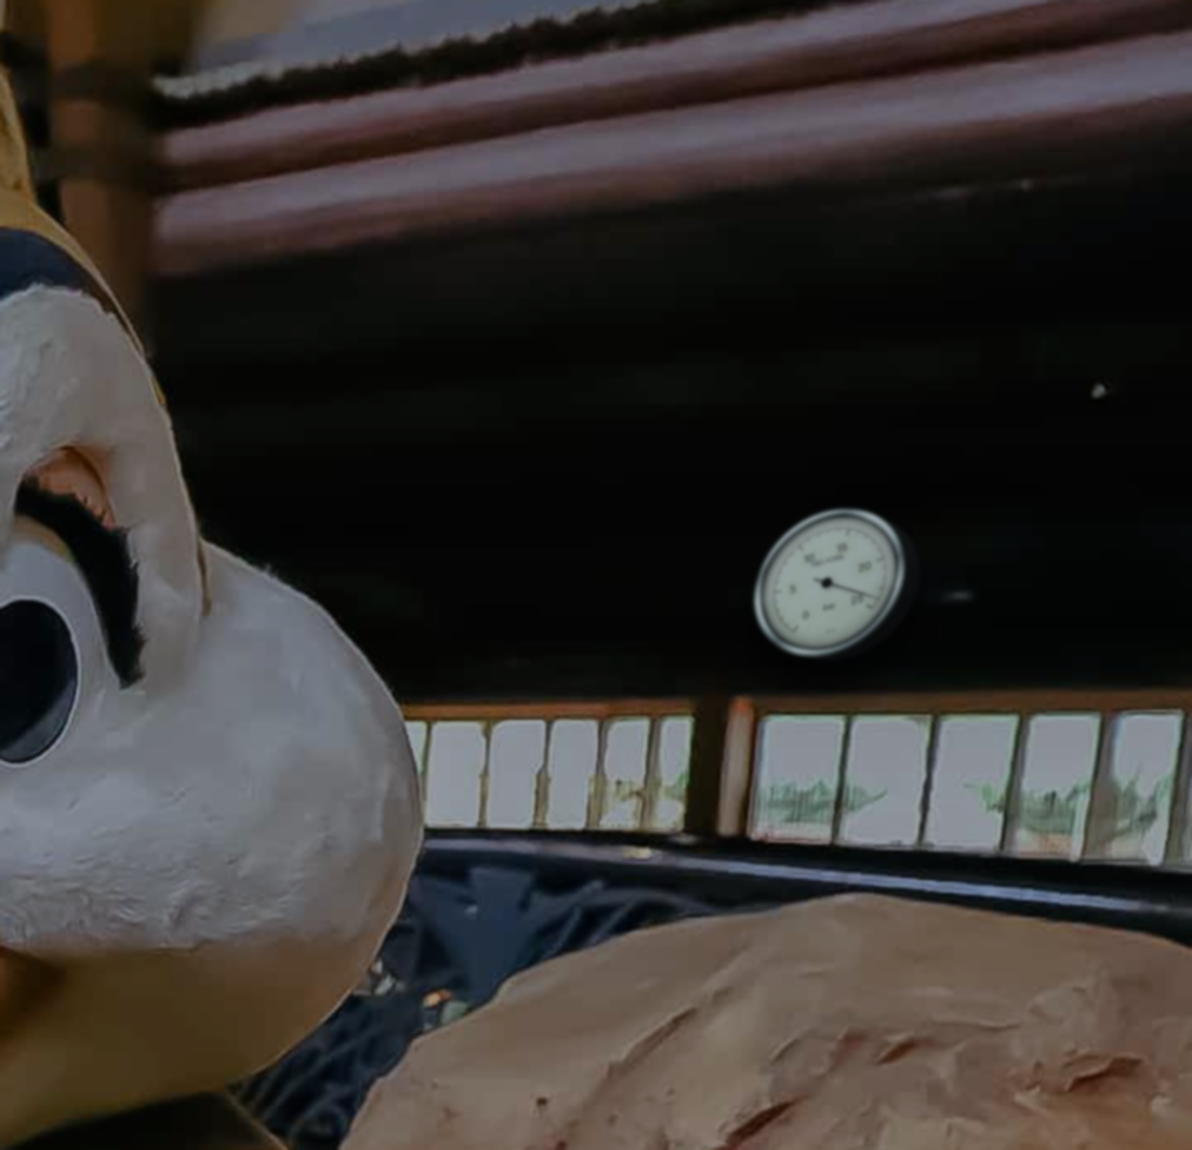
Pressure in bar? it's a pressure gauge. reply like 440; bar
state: 24; bar
